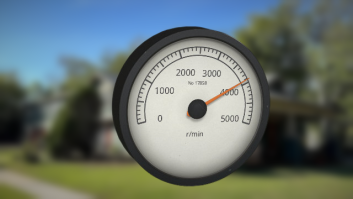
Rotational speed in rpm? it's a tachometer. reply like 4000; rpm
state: 3900; rpm
